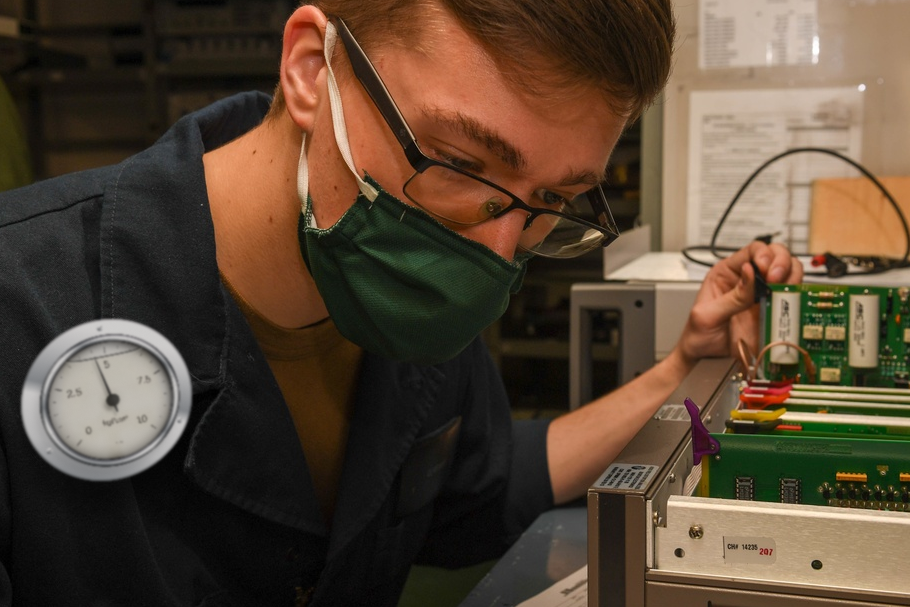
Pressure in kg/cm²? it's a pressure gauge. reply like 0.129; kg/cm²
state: 4.5; kg/cm²
